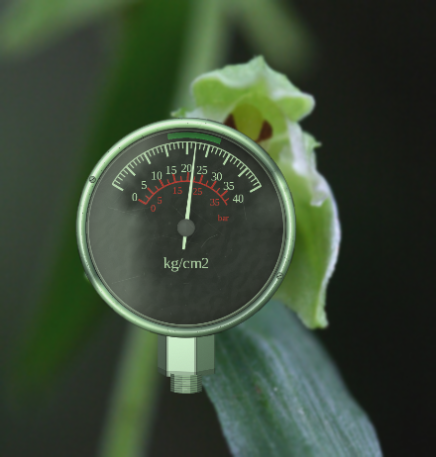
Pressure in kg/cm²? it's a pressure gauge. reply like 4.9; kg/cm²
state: 22; kg/cm²
